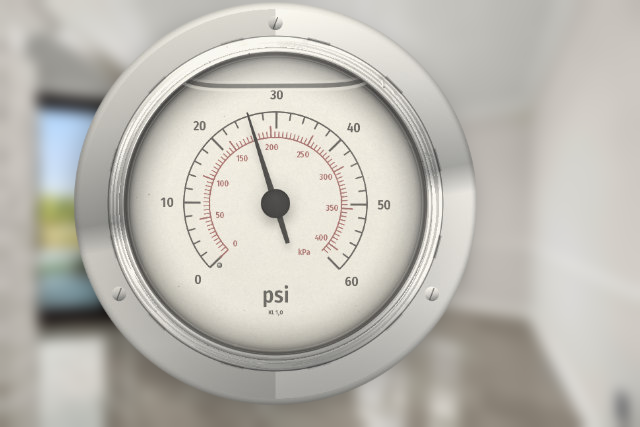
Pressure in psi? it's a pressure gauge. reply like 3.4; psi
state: 26; psi
